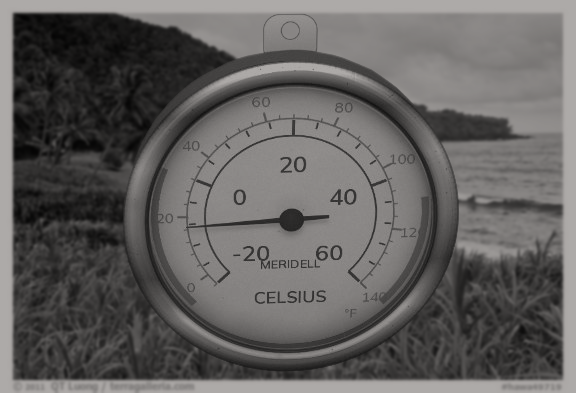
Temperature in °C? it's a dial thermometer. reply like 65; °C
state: -8; °C
